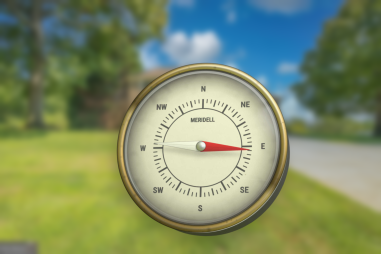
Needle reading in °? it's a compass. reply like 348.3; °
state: 95; °
